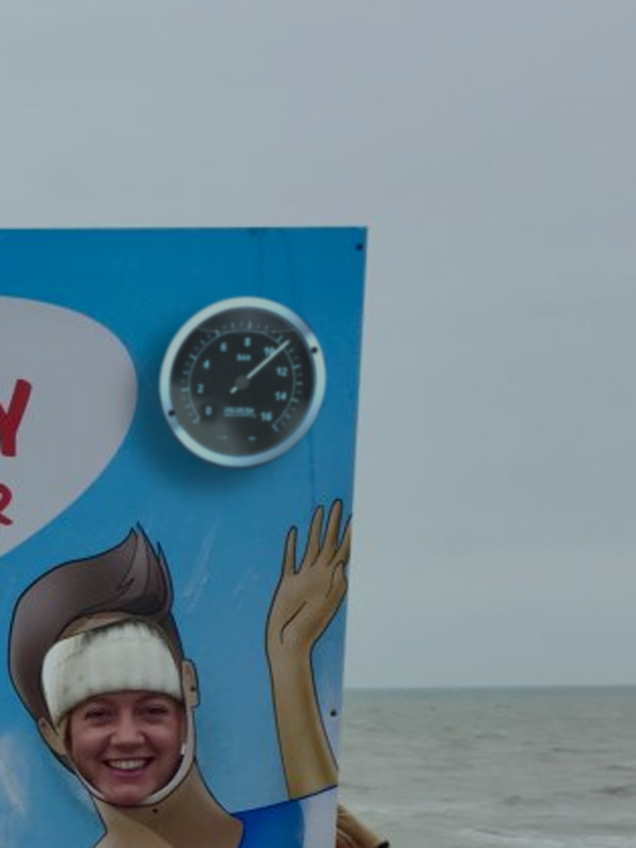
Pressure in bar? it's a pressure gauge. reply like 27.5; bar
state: 10.5; bar
